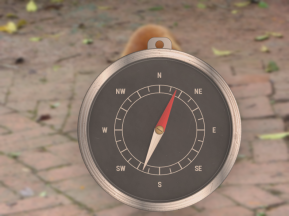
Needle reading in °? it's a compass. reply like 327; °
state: 22.5; °
